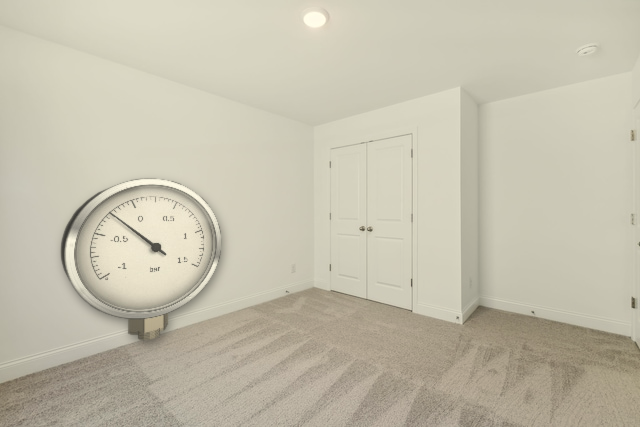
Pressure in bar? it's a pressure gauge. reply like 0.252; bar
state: -0.25; bar
